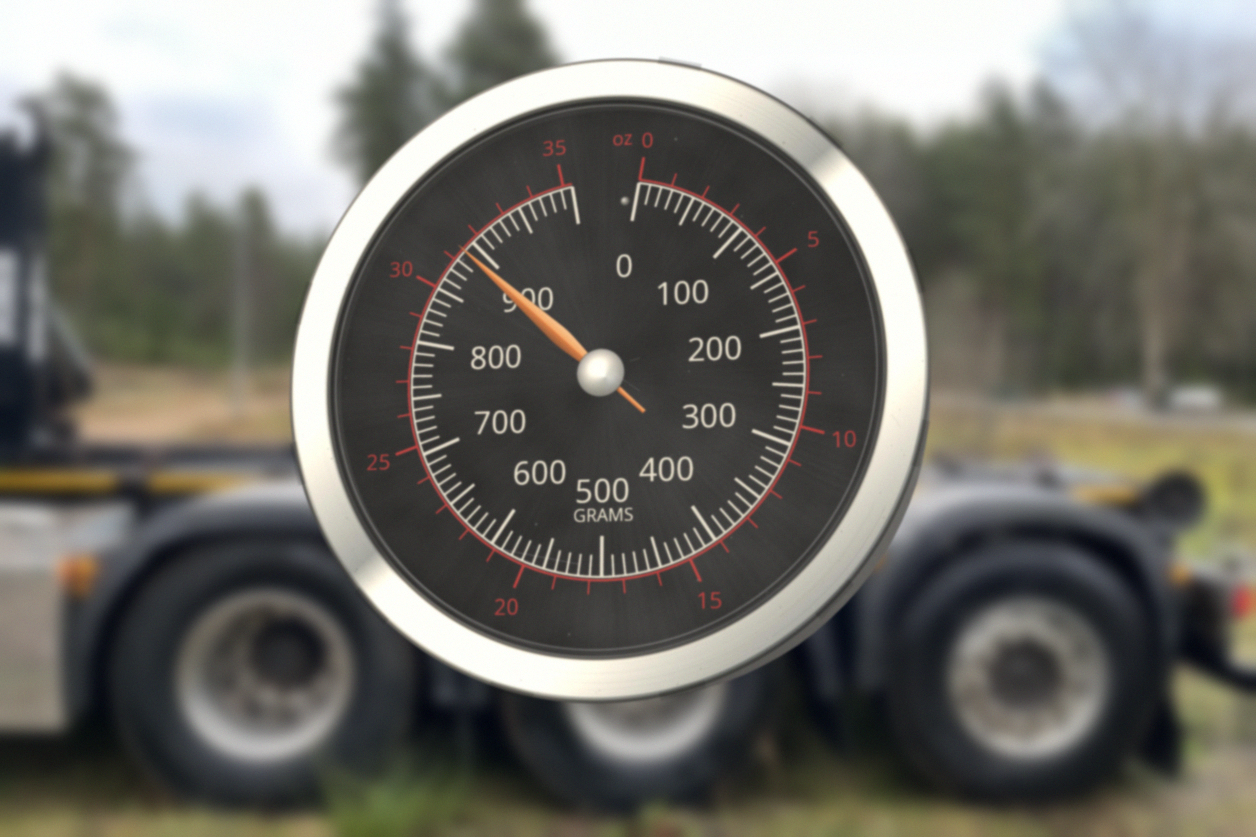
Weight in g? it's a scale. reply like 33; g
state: 890; g
